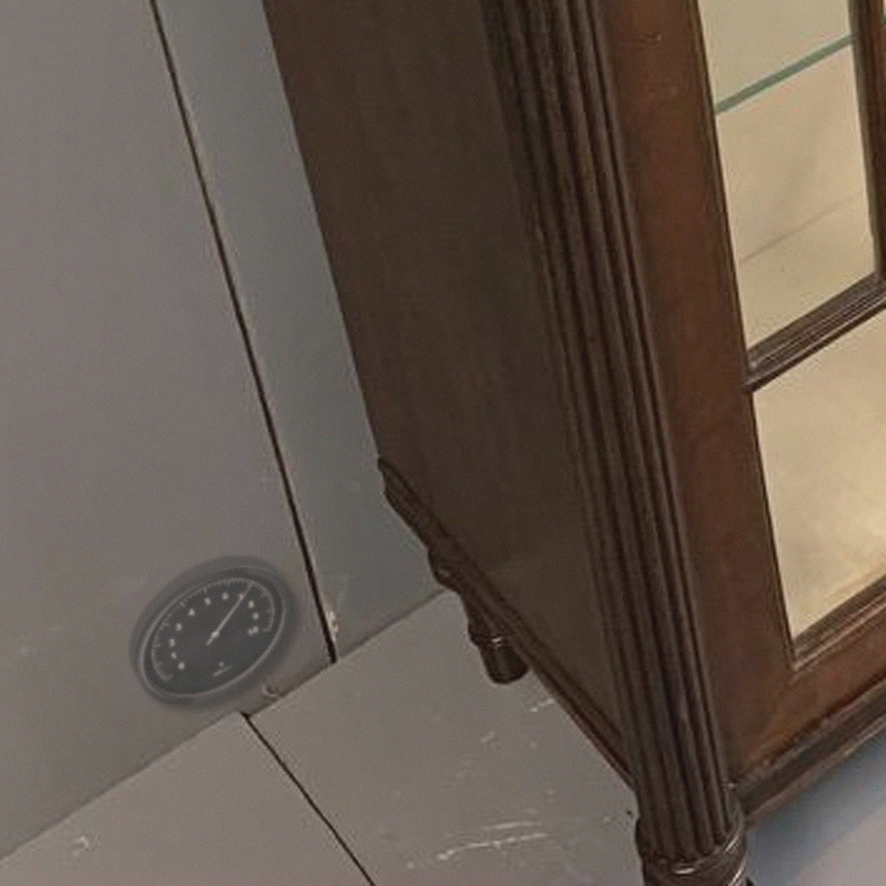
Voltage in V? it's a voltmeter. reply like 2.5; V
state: 7; V
